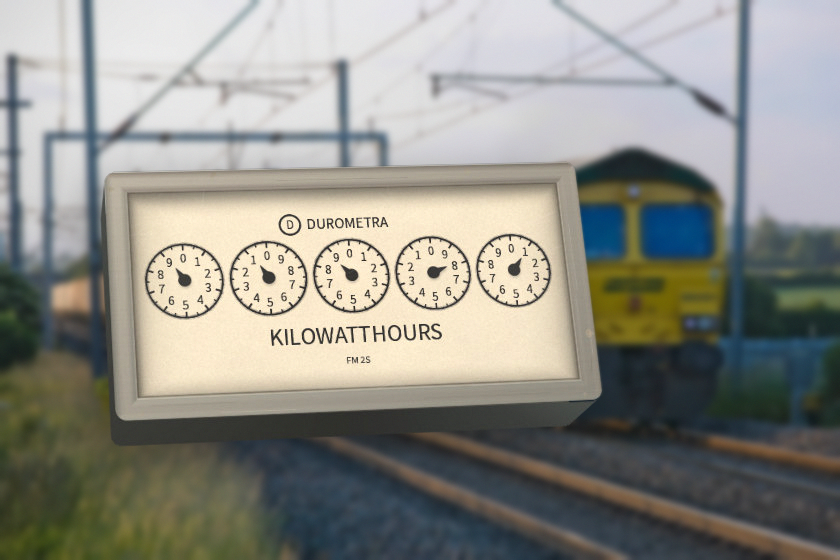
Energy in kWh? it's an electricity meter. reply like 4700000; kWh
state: 90881; kWh
